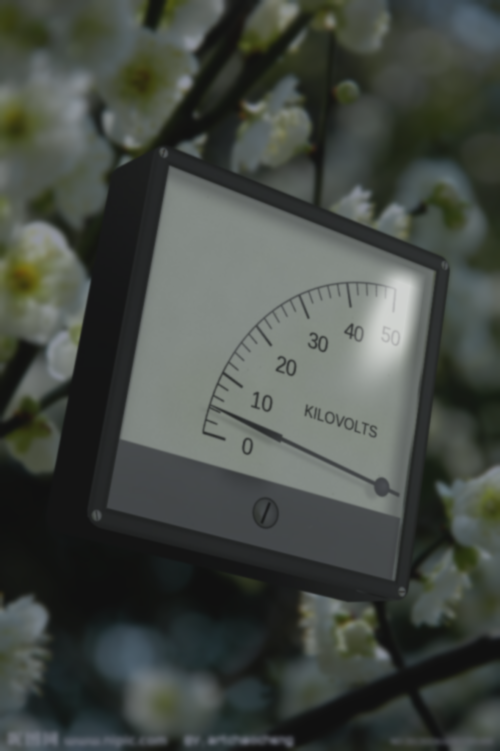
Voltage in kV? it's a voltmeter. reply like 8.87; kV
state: 4; kV
